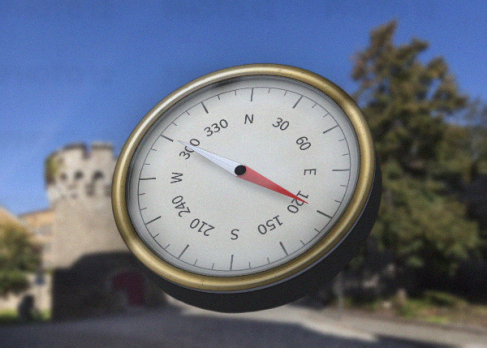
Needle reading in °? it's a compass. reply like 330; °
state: 120; °
